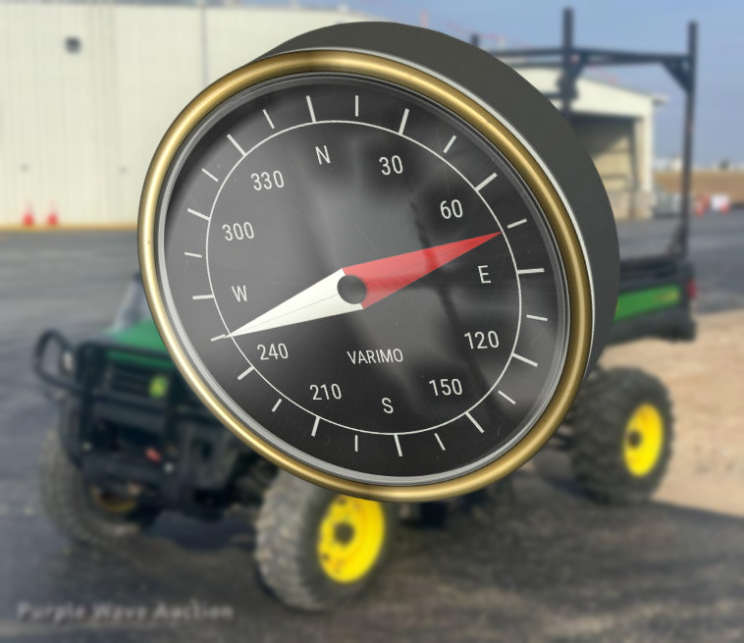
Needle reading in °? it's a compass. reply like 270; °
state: 75; °
